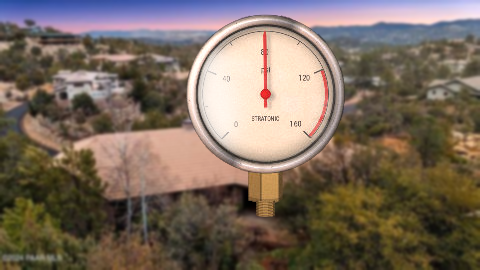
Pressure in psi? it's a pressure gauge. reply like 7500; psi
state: 80; psi
